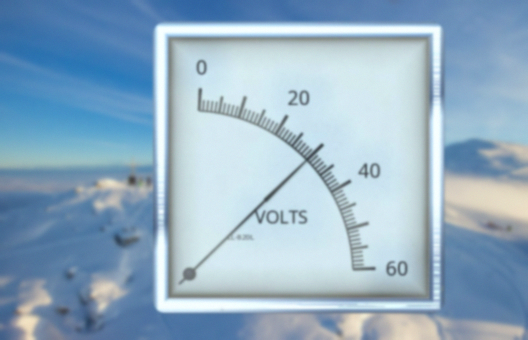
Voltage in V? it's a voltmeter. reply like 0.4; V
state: 30; V
